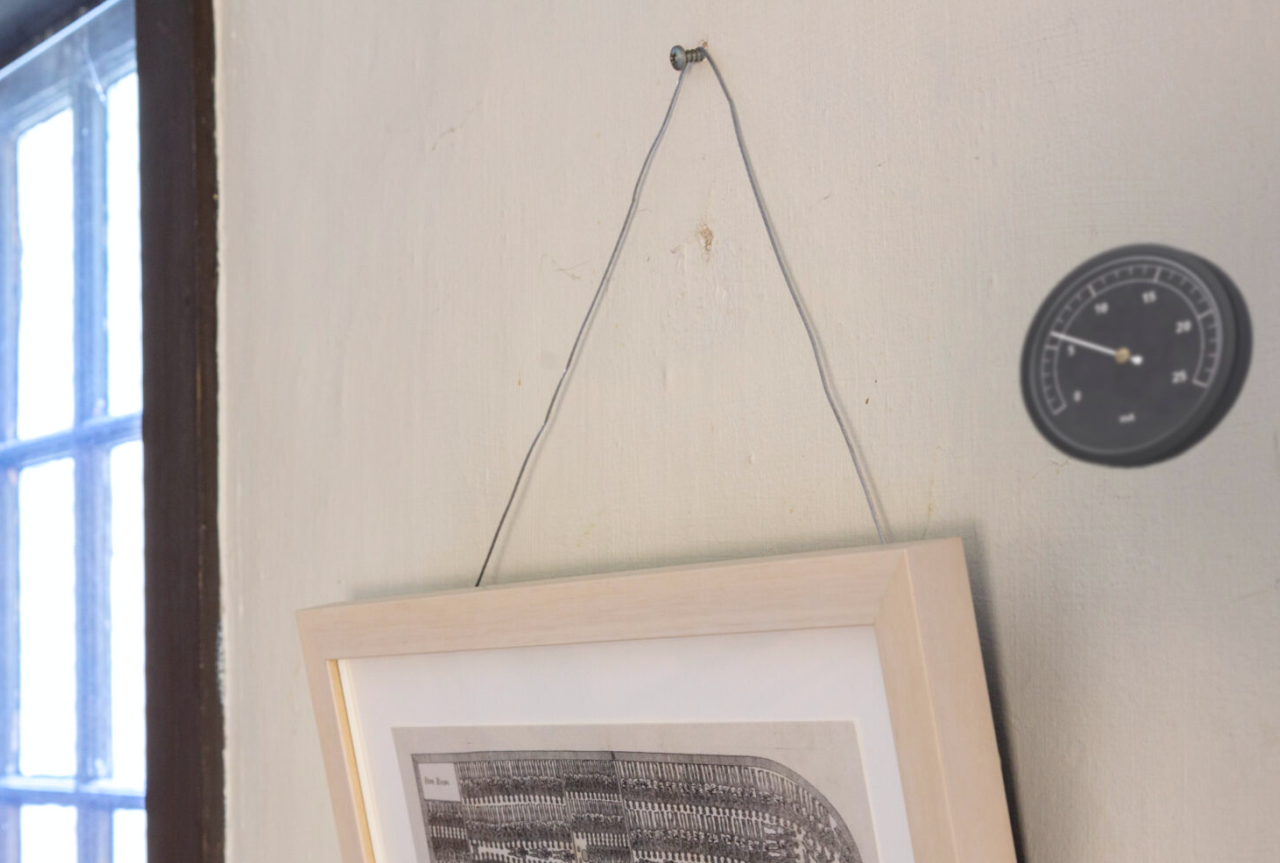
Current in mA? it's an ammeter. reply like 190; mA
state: 6; mA
